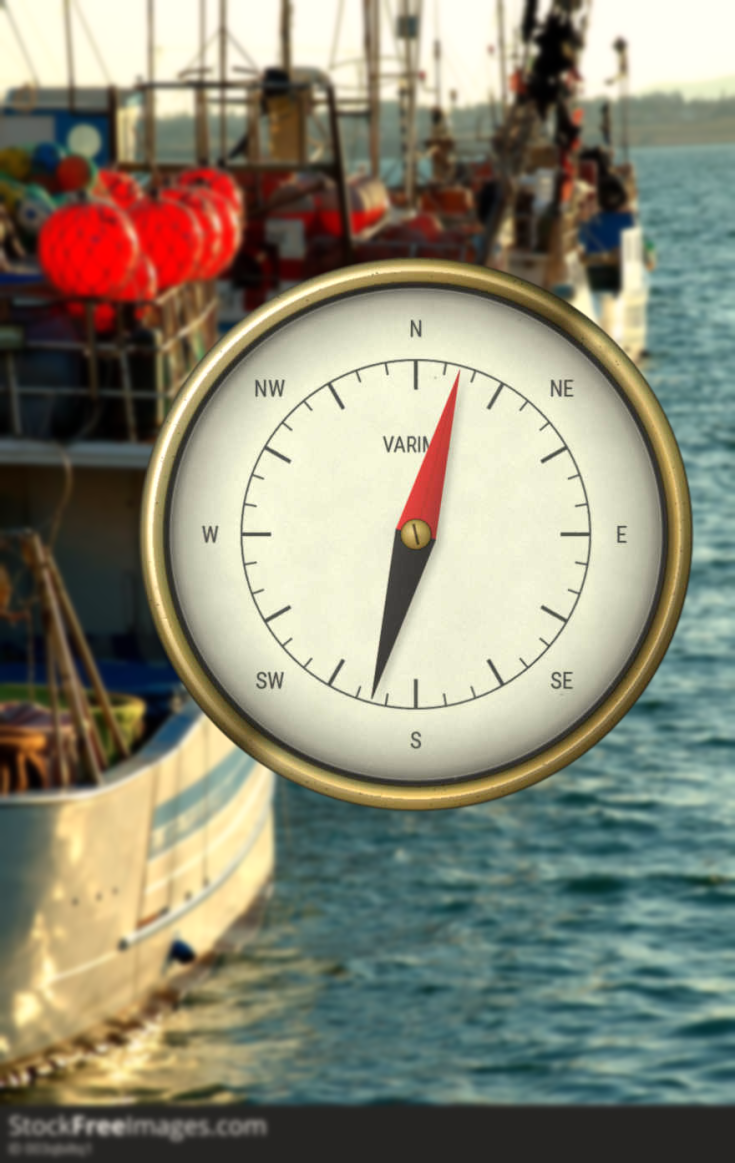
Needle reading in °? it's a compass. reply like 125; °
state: 15; °
